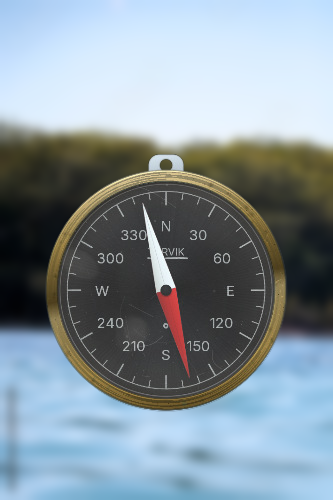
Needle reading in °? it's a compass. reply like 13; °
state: 165; °
